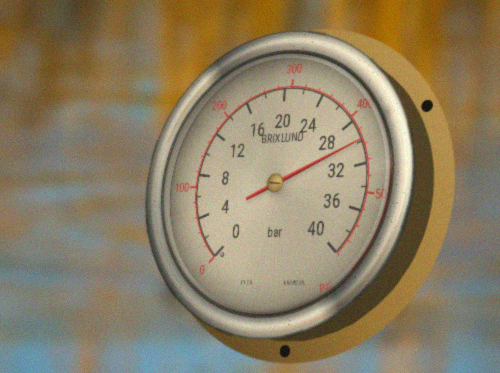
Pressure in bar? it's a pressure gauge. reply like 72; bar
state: 30; bar
